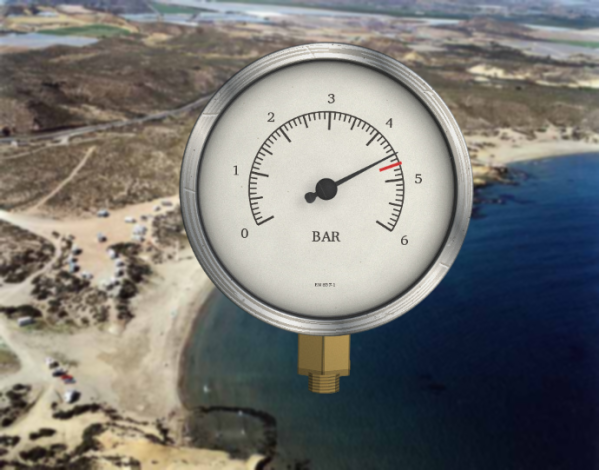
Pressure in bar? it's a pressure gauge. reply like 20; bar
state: 4.5; bar
